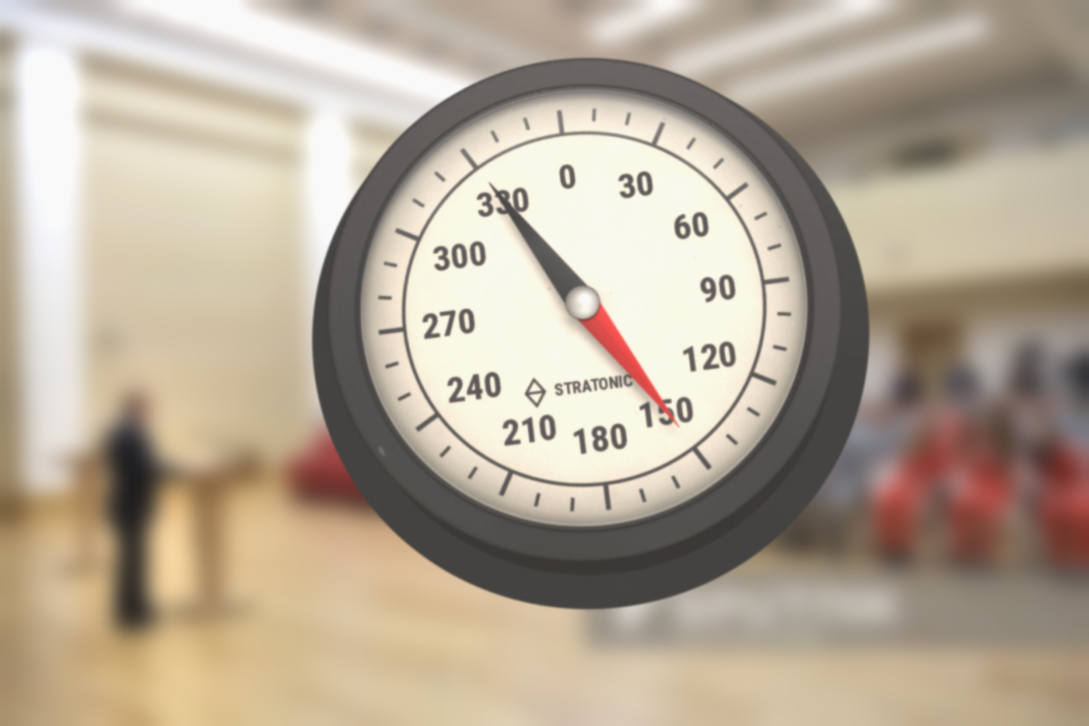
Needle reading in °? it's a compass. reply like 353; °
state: 150; °
